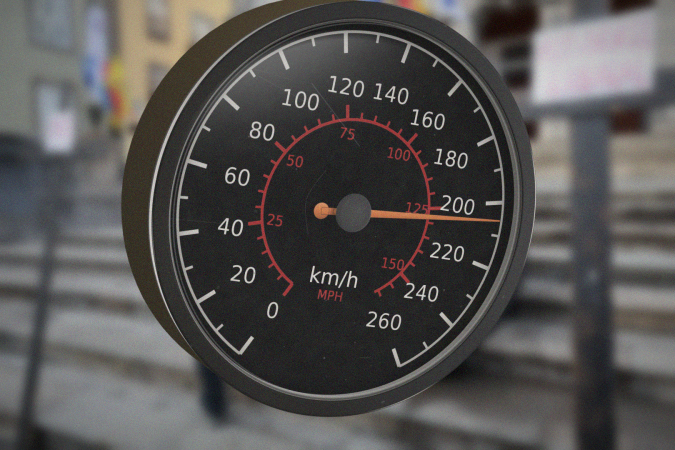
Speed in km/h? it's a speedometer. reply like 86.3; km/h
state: 205; km/h
